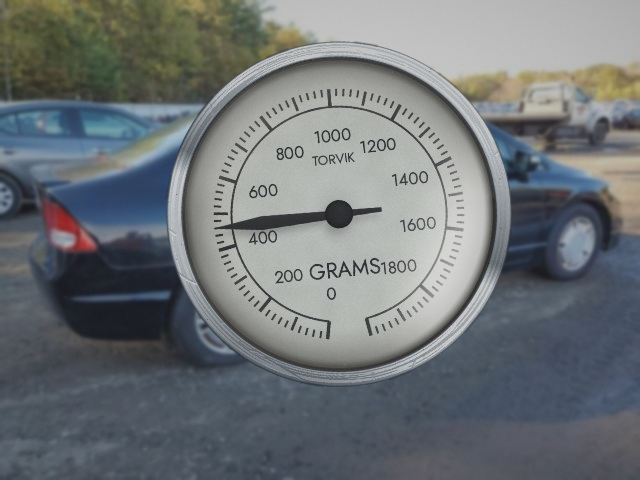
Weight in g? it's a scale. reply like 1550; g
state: 460; g
